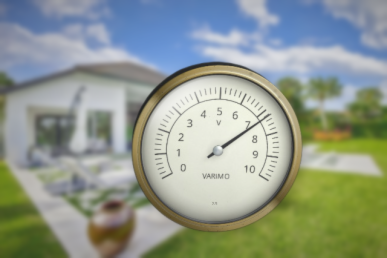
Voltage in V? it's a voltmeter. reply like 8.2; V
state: 7.2; V
